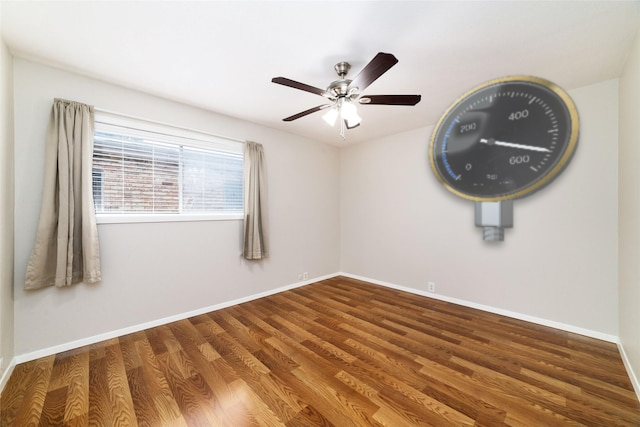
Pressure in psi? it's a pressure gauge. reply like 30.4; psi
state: 550; psi
